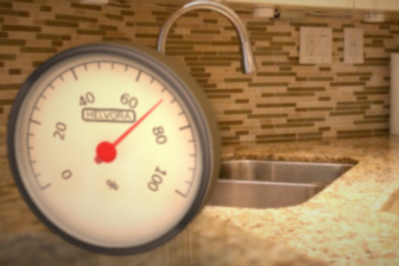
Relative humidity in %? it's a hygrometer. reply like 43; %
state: 70; %
